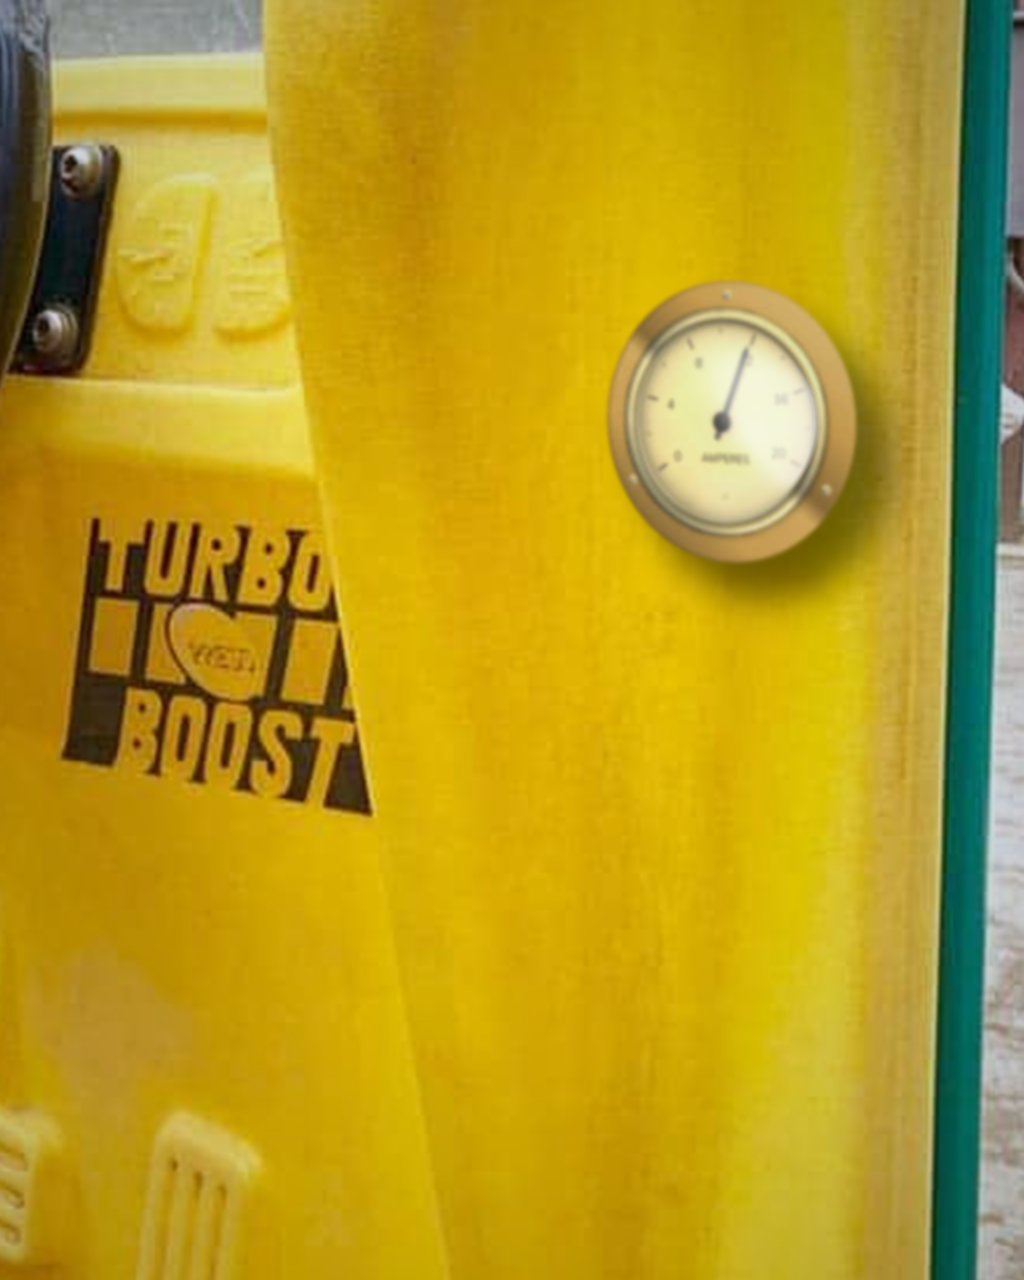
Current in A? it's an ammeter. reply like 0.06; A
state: 12; A
